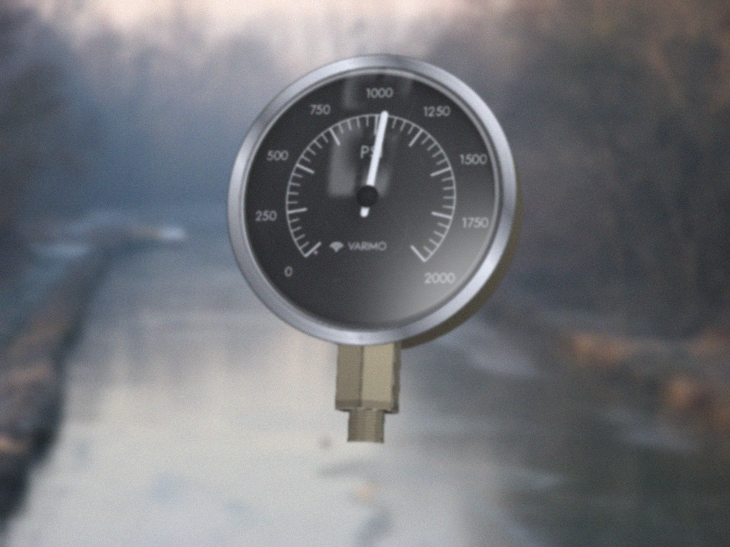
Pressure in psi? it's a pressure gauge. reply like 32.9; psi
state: 1050; psi
